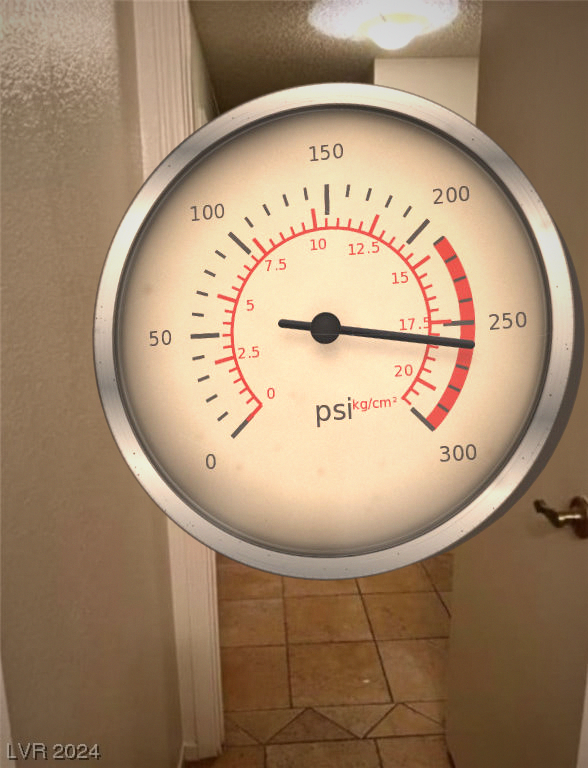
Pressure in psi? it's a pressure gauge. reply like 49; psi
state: 260; psi
